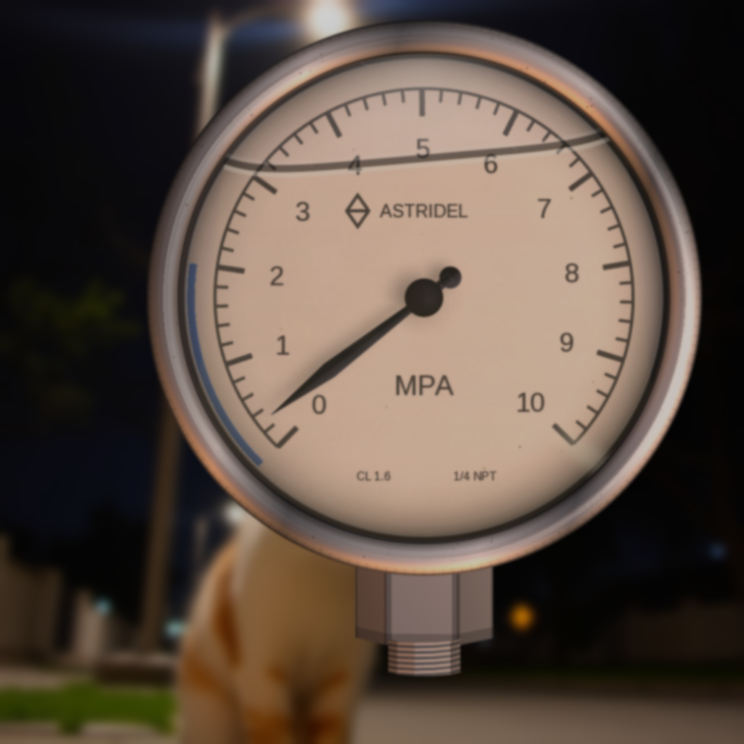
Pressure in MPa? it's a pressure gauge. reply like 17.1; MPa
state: 0.3; MPa
